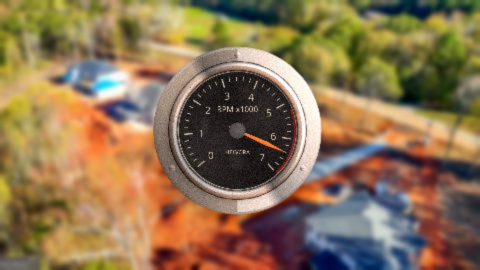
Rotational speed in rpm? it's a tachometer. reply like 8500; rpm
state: 6400; rpm
